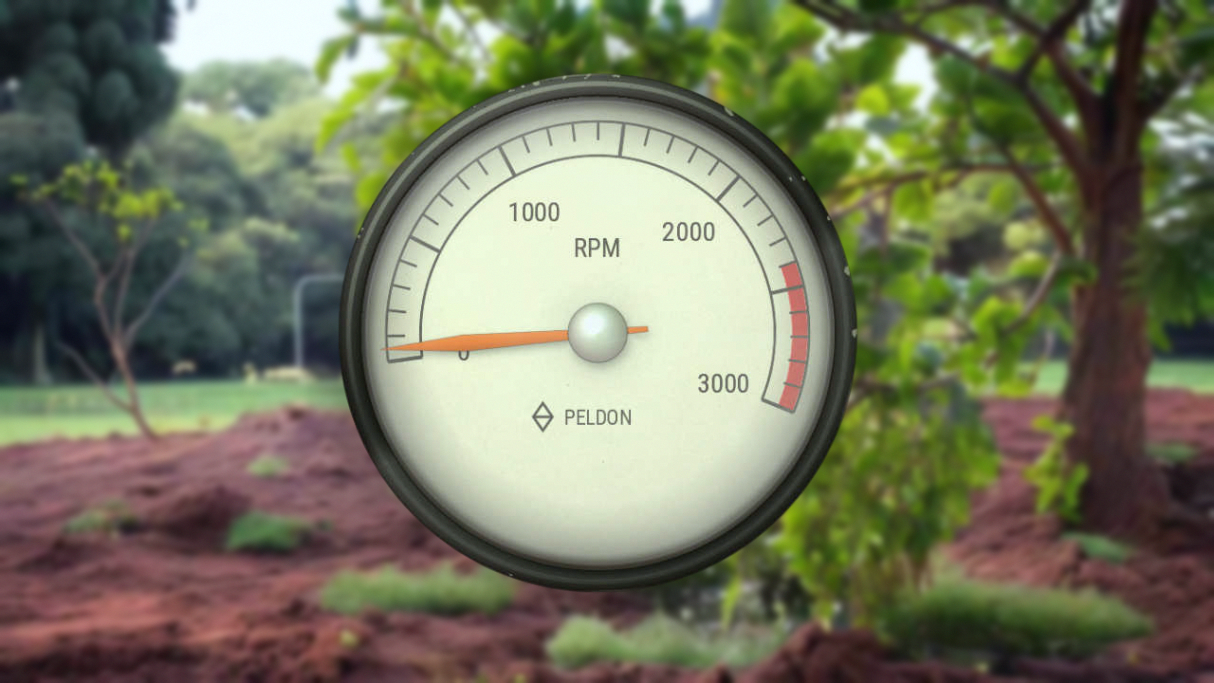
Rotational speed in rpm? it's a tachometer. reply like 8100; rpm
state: 50; rpm
